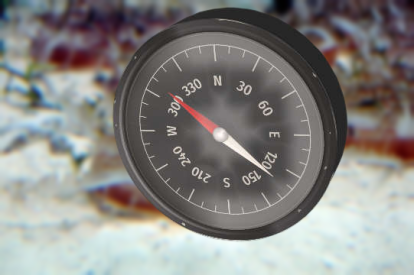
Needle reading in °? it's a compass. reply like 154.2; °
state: 310; °
